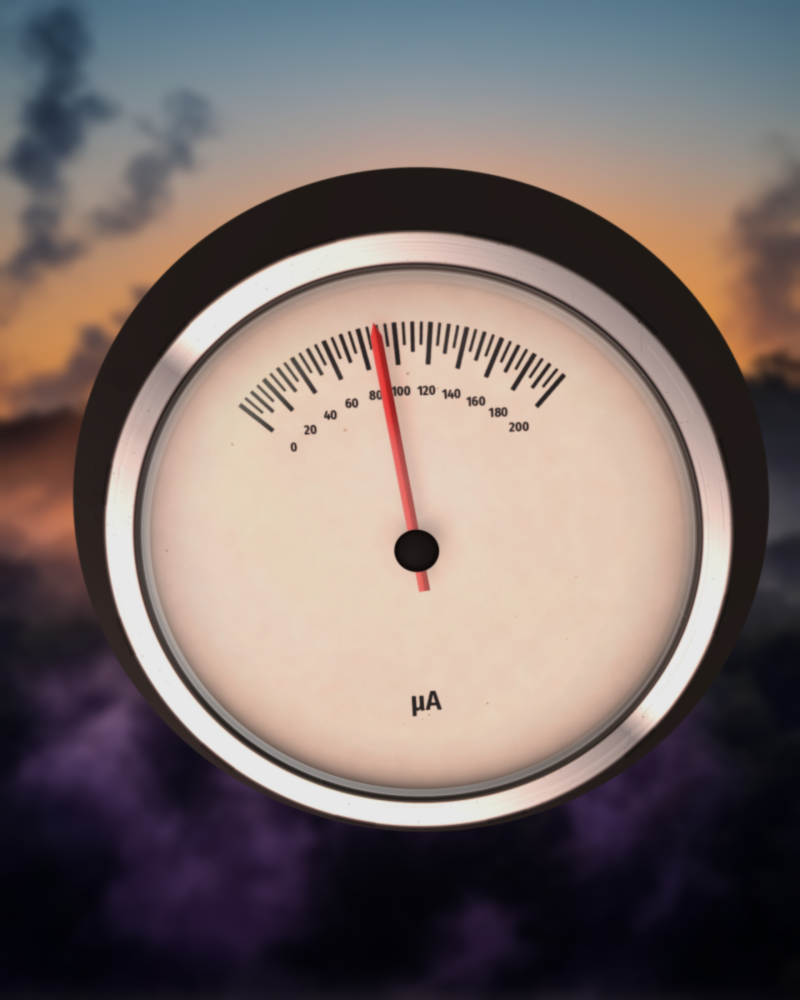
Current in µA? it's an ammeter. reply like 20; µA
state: 90; µA
